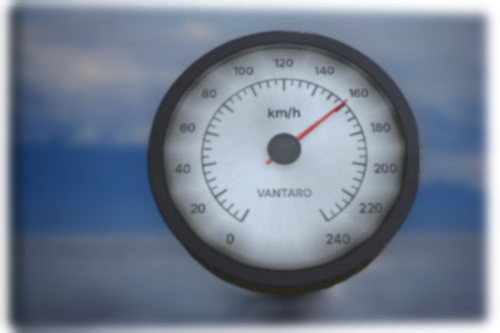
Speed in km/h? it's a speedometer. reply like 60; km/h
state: 160; km/h
